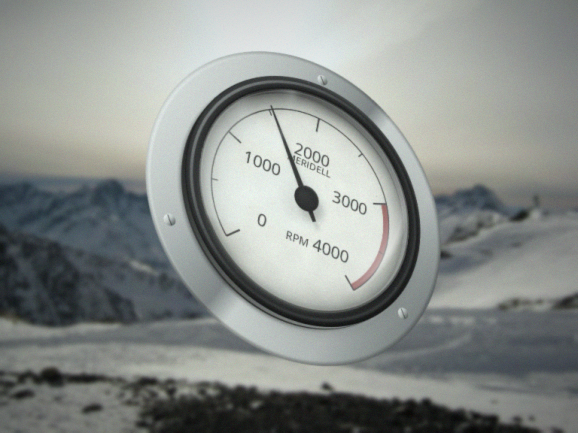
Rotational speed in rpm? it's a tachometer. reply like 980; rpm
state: 1500; rpm
